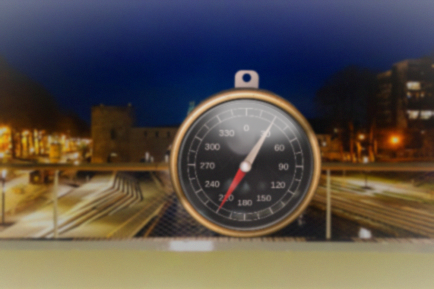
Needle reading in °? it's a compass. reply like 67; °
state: 210; °
